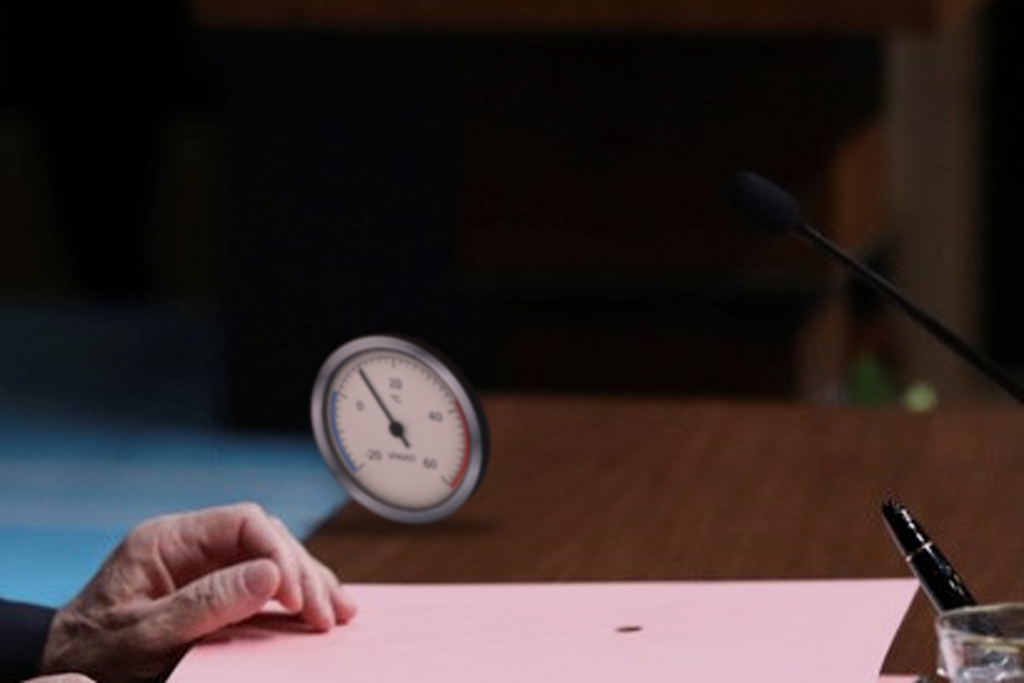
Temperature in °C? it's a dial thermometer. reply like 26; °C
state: 10; °C
